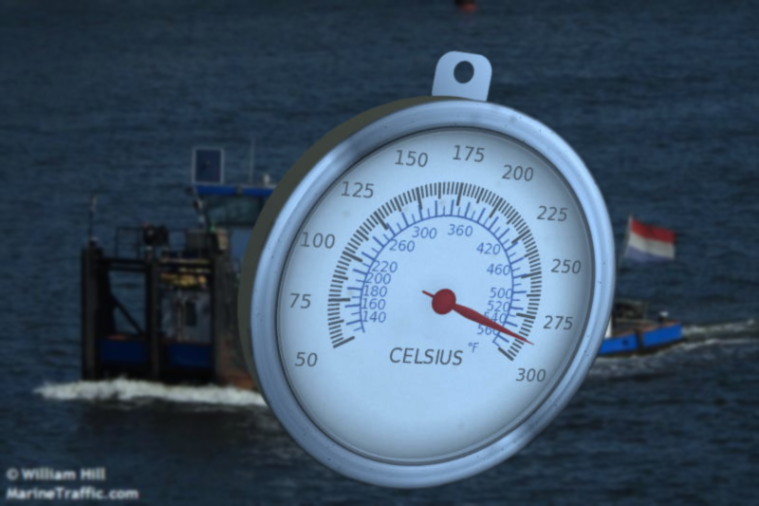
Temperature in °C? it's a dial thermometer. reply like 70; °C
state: 287.5; °C
